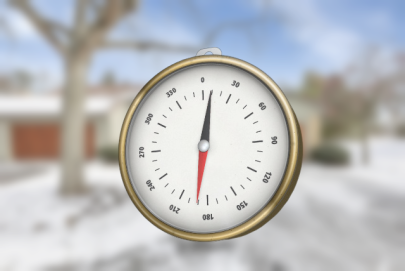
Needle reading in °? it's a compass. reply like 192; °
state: 190; °
